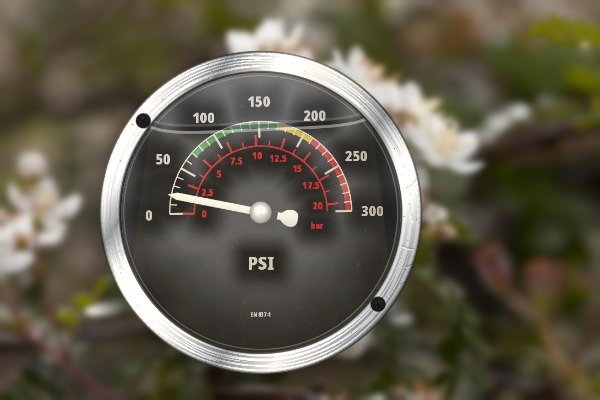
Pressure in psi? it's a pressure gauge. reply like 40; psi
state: 20; psi
